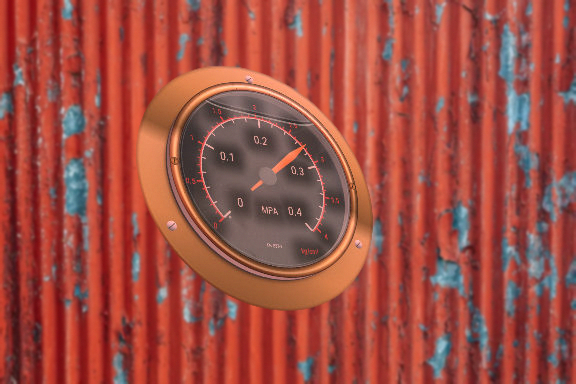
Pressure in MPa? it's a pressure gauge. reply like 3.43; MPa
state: 0.27; MPa
